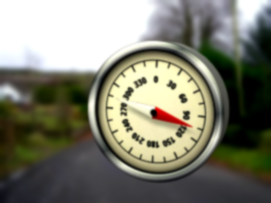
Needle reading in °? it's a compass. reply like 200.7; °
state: 105; °
